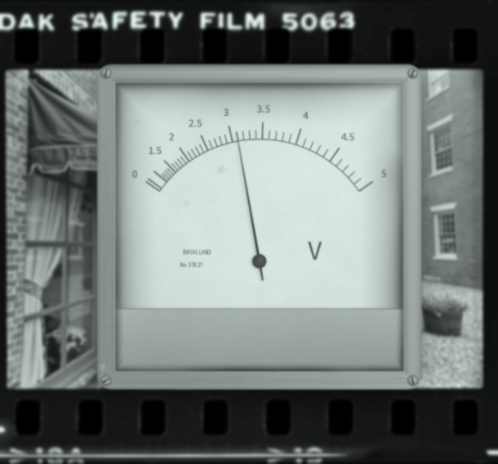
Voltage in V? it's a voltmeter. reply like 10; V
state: 3.1; V
